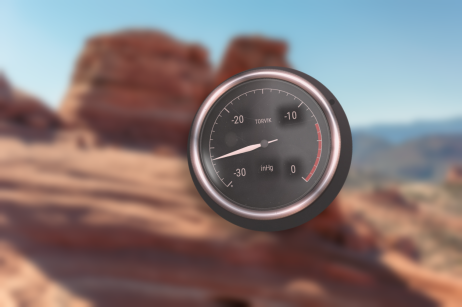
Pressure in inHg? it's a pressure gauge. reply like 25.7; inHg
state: -26.5; inHg
